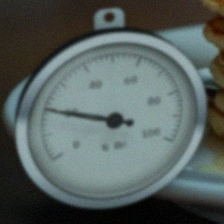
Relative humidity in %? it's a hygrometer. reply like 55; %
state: 20; %
